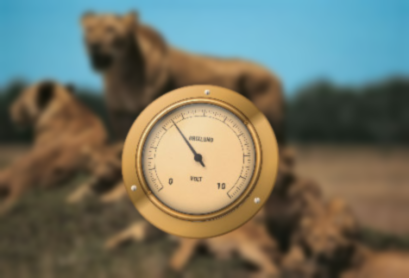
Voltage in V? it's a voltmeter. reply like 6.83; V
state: 3.5; V
